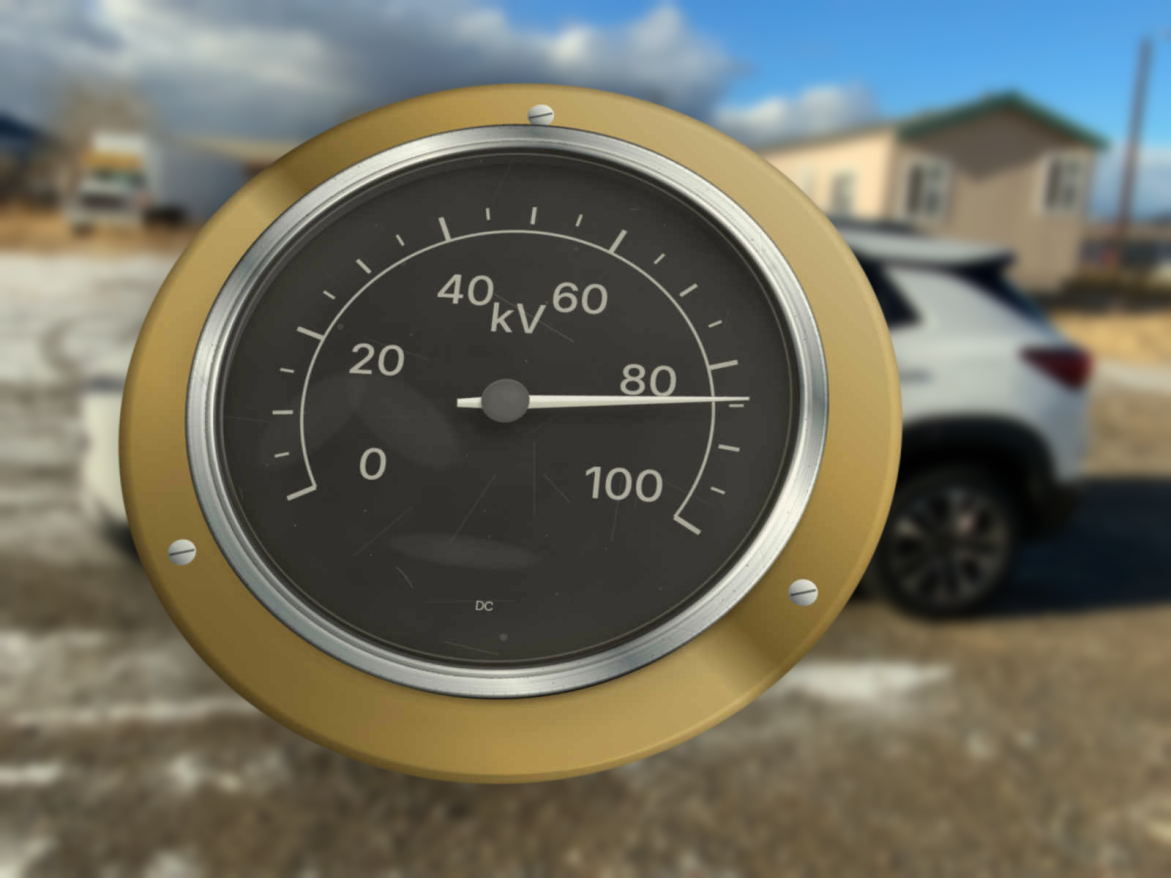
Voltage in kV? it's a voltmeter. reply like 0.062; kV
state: 85; kV
